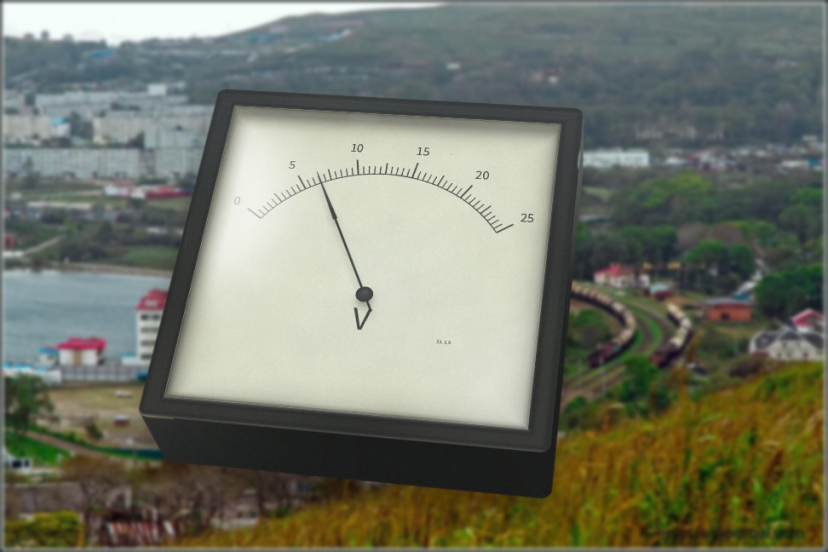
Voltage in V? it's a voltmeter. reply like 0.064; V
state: 6.5; V
